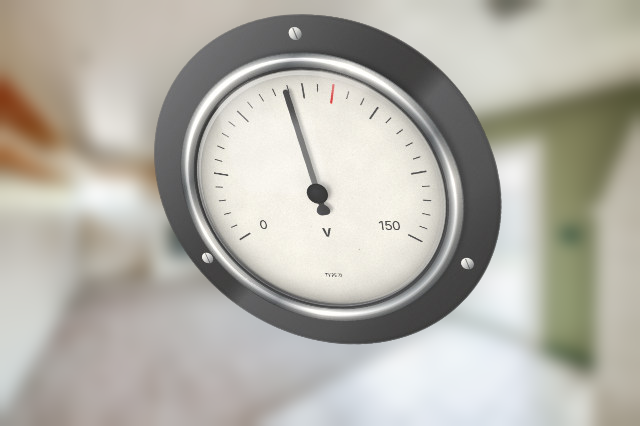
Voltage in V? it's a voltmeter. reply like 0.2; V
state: 70; V
